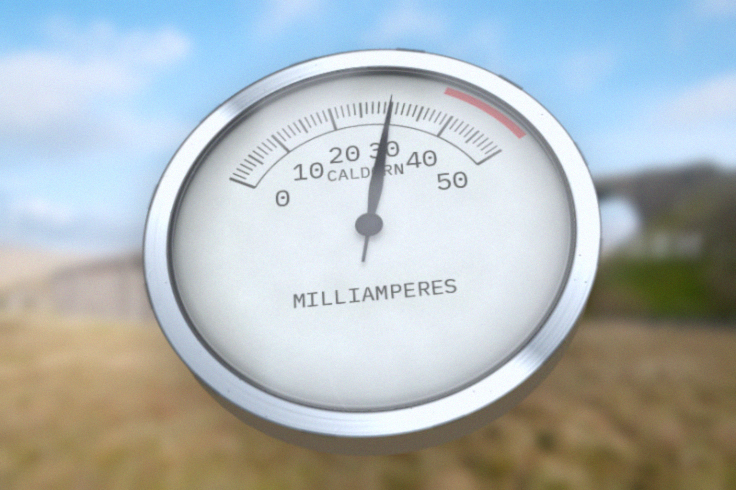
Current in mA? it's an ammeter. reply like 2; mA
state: 30; mA
